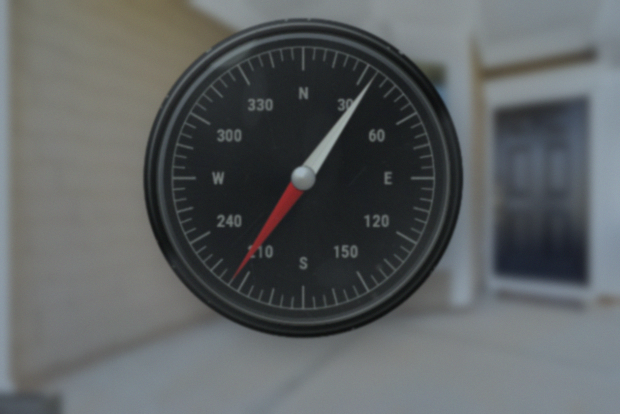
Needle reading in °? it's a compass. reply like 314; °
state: 215; °
